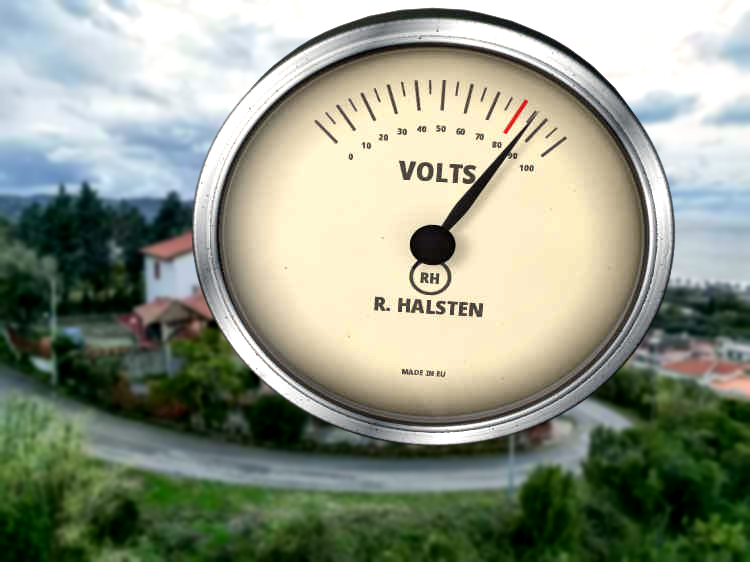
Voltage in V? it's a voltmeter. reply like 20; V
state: 85; V
